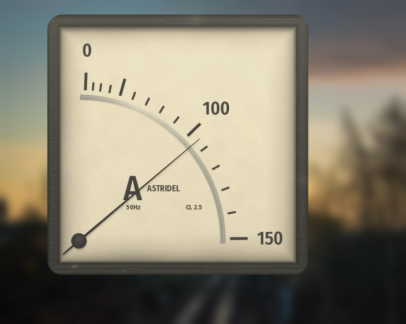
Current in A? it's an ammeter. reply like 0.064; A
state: 105; A
